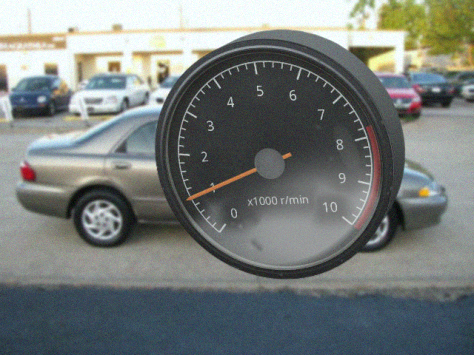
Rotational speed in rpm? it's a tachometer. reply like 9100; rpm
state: 1000; rpm
